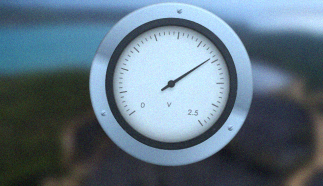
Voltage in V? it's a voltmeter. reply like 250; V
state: 1.7; V
